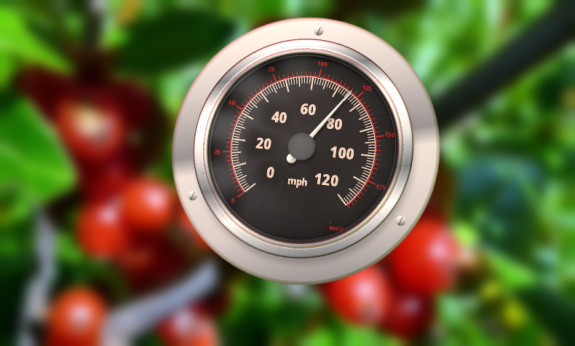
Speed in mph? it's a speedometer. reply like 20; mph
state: 75; mph
